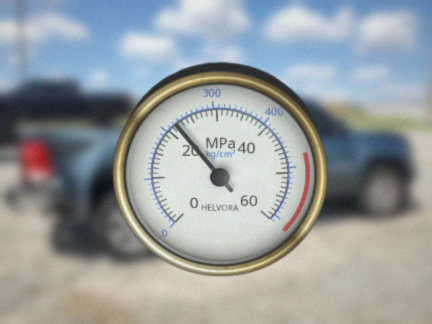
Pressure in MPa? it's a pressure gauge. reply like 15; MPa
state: 22; MPa
